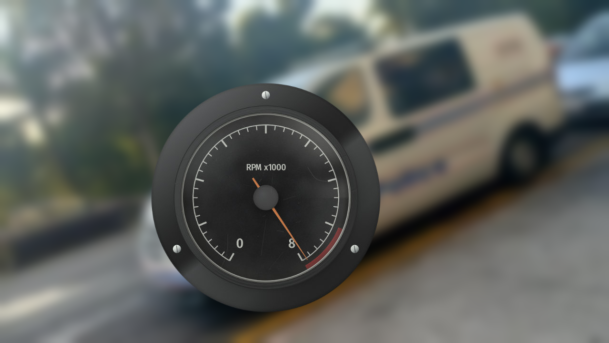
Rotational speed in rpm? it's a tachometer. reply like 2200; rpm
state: 7900; rpm
